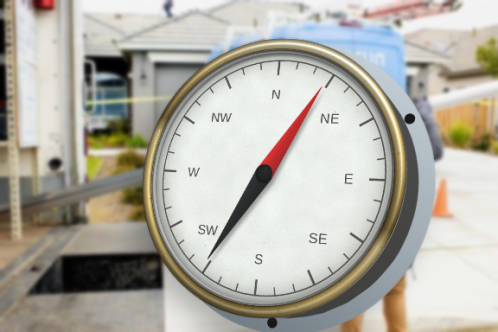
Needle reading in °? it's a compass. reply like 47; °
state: 30; °
